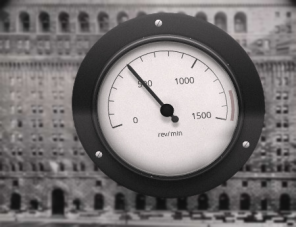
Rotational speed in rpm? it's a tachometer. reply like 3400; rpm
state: 500; rpm
